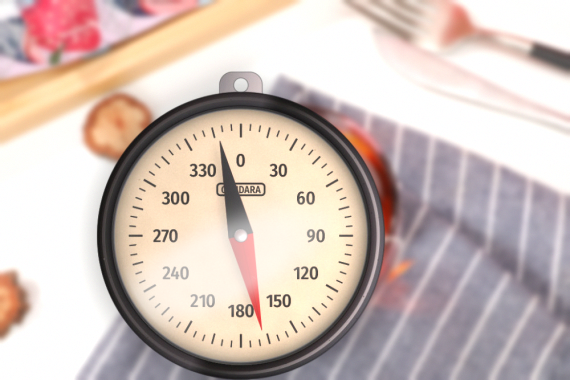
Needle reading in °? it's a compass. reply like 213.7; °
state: 167.5; °
